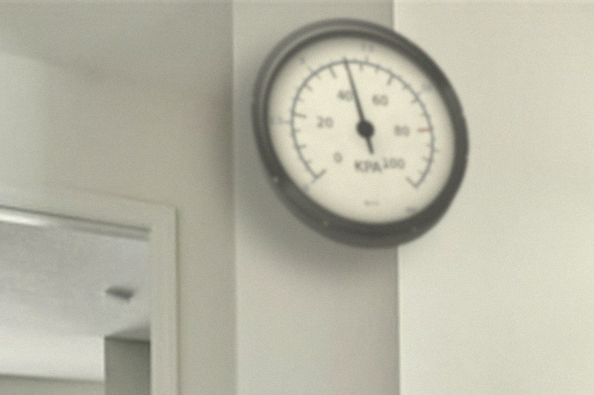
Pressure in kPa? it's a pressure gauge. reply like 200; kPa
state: 45; kPa
